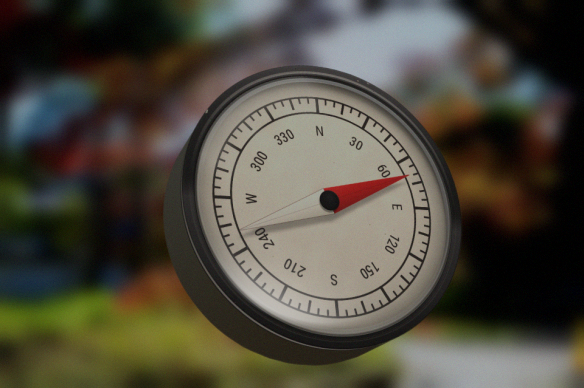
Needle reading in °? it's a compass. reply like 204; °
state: 70; °
